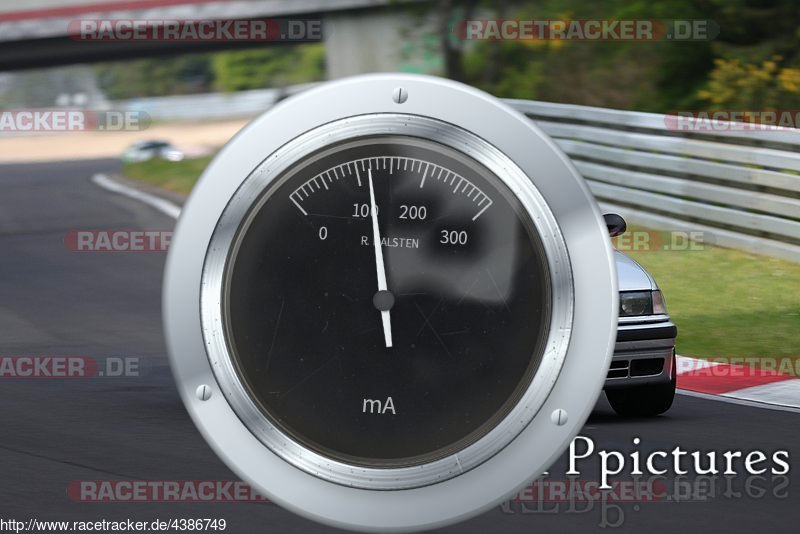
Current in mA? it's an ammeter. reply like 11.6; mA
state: 120; mA
